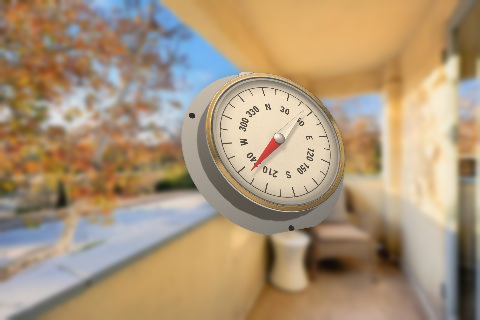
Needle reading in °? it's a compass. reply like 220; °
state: 232.5; °
